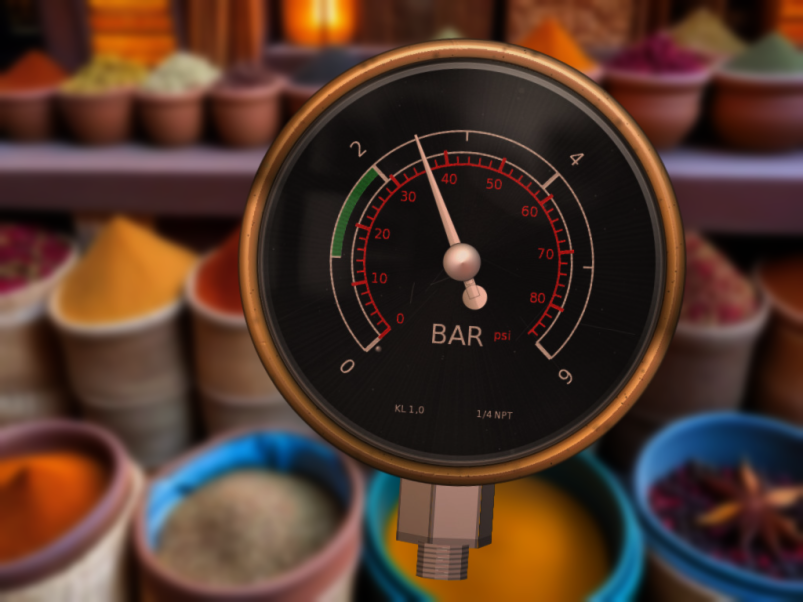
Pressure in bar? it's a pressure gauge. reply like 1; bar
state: 2.5; bar
